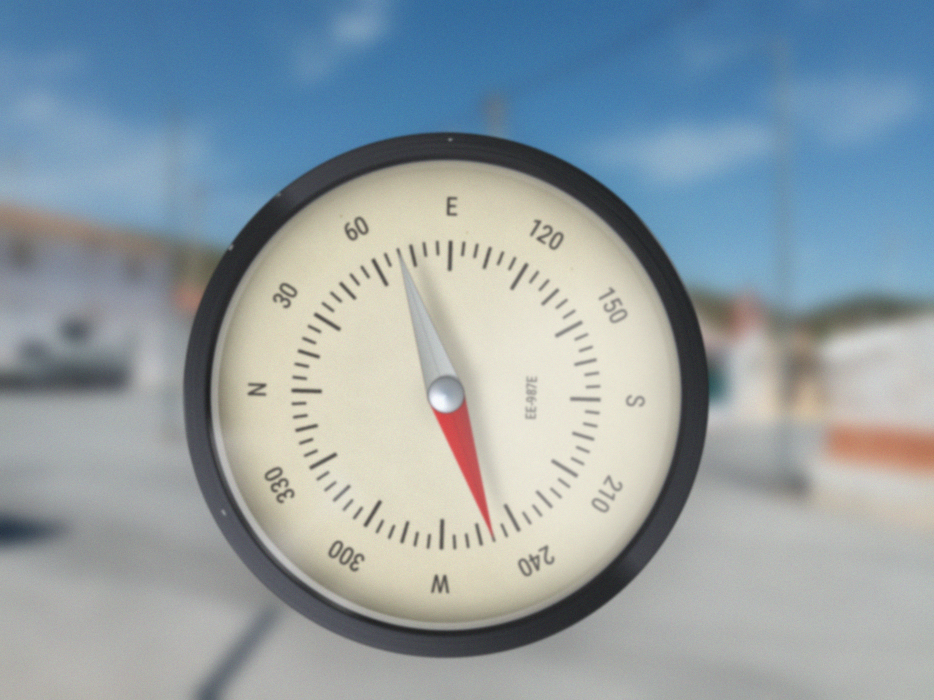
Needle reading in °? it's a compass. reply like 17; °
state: 250; °
